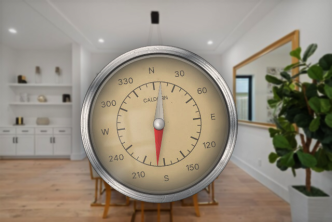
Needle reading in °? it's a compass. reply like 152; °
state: 190; °
